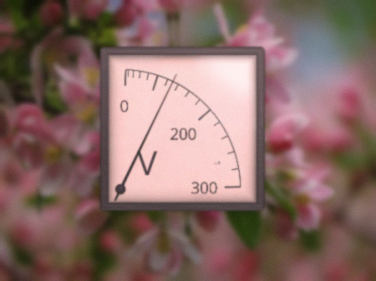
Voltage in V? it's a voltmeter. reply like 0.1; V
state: 130; V
